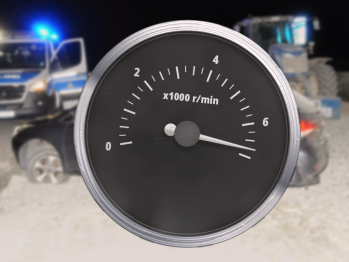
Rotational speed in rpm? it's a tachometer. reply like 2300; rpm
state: 6750; rpm
